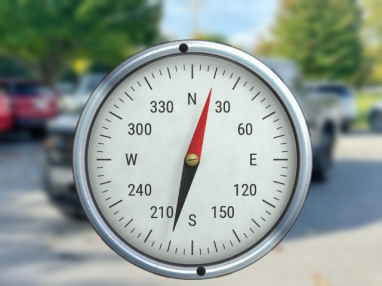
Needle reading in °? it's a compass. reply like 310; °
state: 15; °
